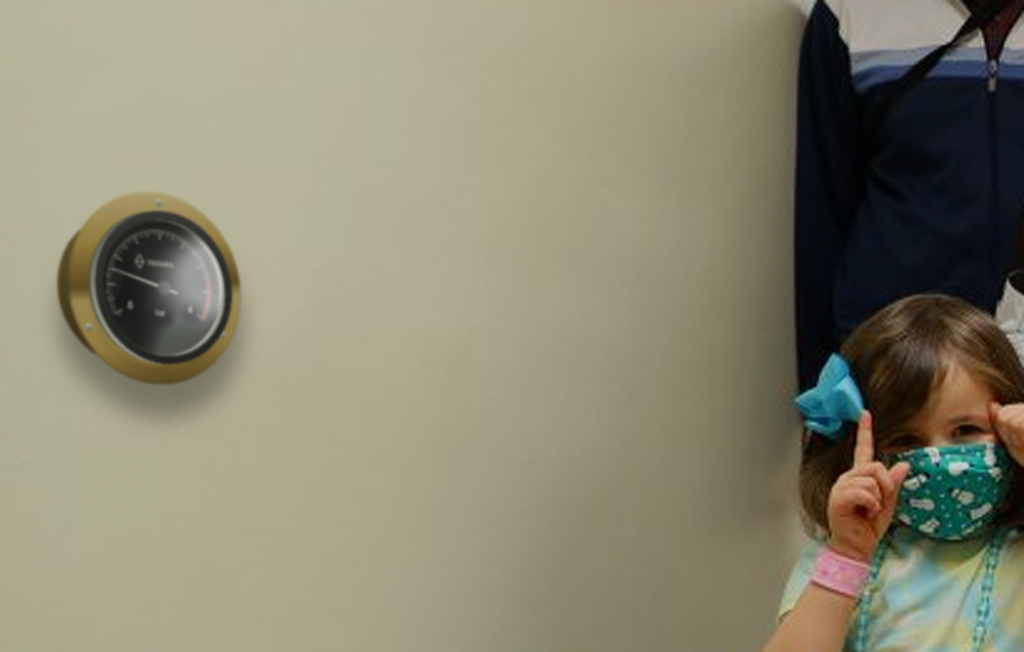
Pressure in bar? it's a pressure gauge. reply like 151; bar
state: 0.75; bar
